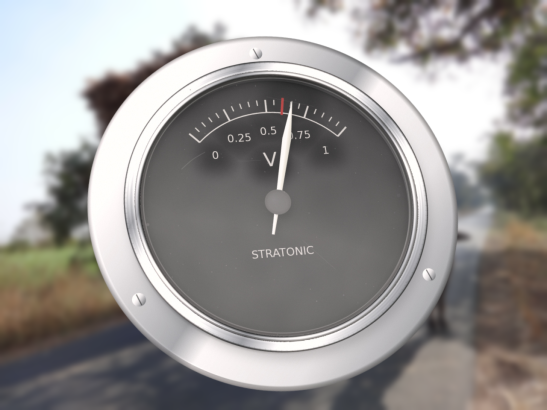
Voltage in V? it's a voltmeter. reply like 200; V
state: 0.65; V
